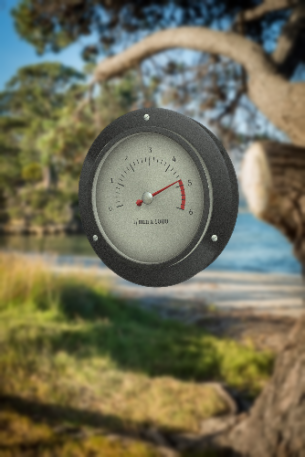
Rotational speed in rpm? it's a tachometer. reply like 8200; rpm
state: 4800; rpm
